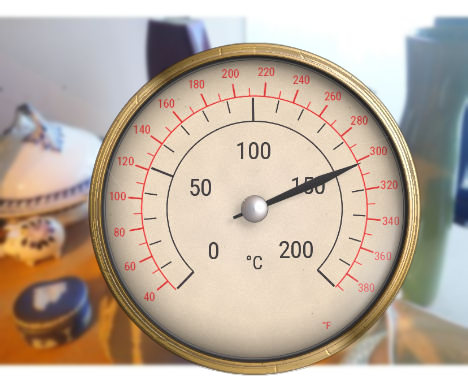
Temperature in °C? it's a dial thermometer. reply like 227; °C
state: 150; °C
